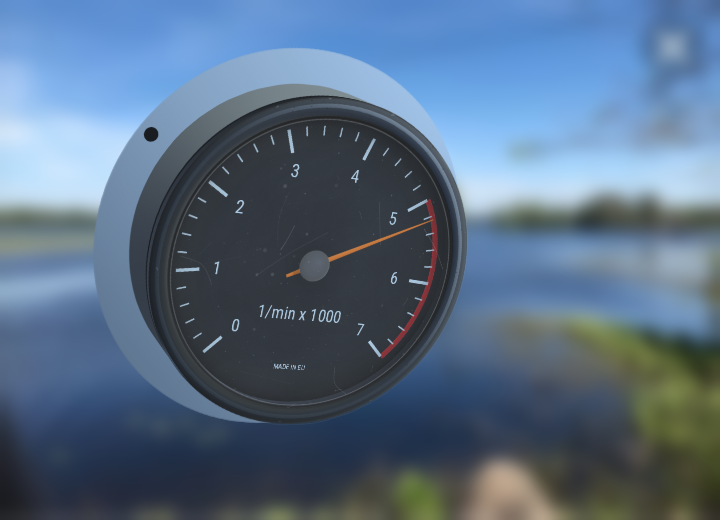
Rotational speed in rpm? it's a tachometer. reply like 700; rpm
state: 5200; rpm
